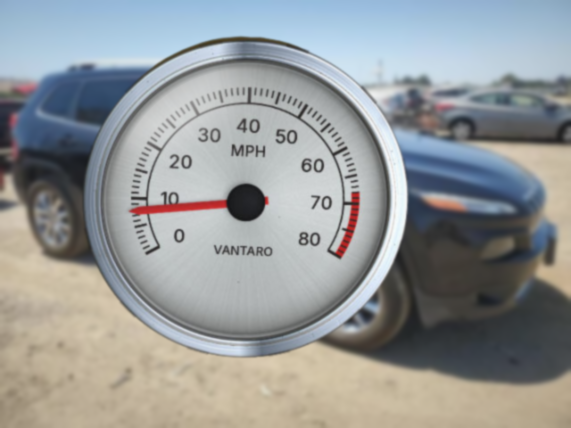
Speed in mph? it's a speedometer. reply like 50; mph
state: 8; mph
